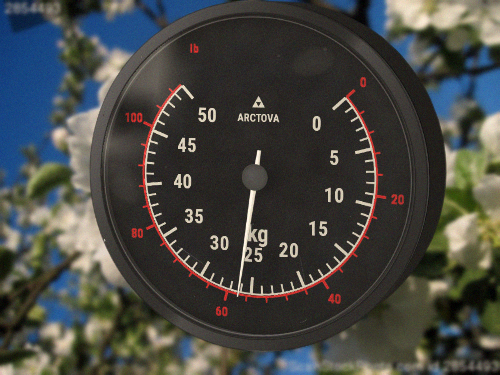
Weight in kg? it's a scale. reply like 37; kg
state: 26; kg
